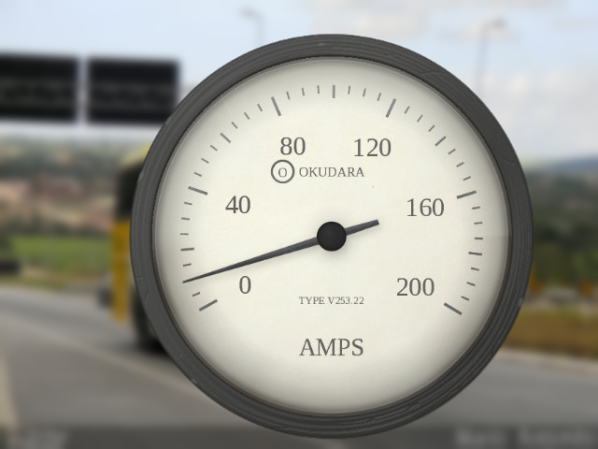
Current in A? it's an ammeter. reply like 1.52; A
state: 10; A
